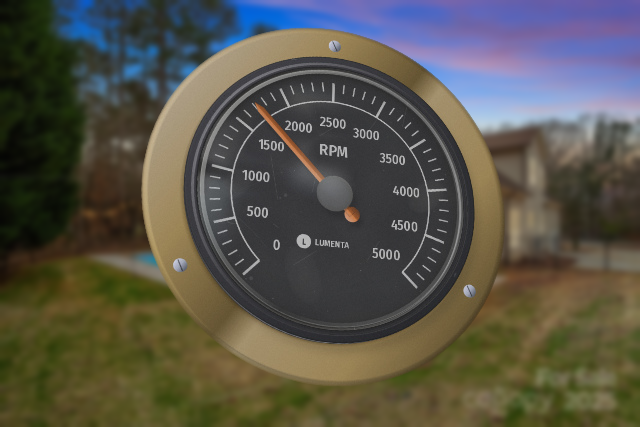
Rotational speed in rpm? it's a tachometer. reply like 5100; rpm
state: 1700; rpm
